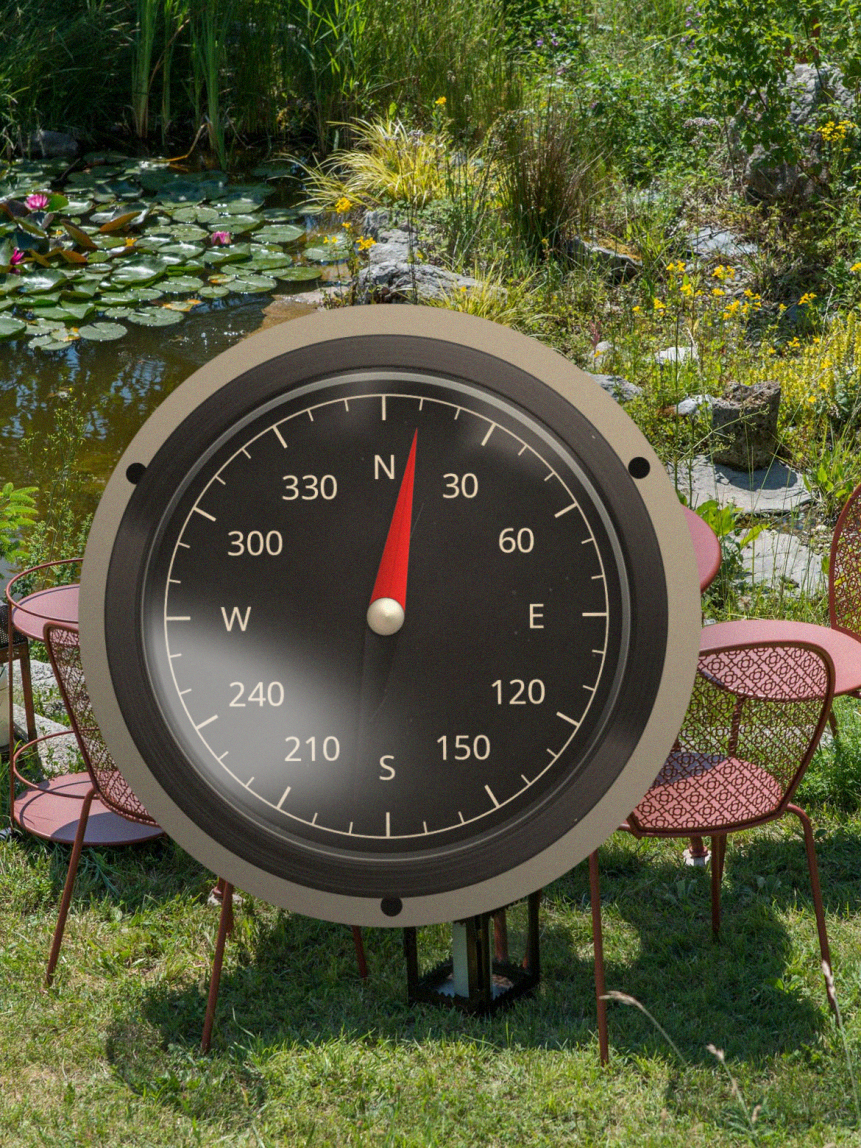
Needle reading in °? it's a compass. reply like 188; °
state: 10; °
